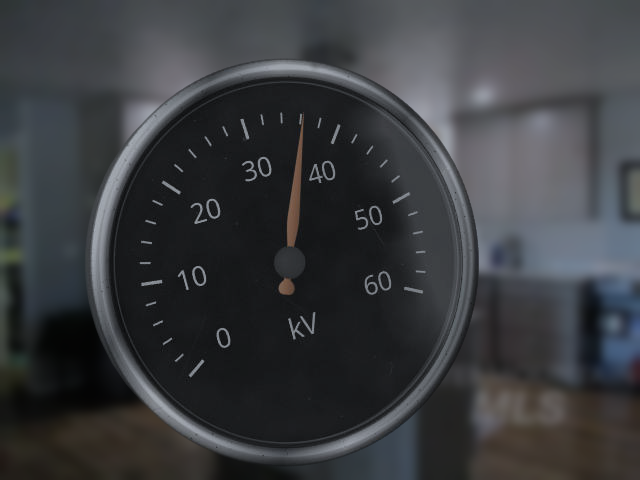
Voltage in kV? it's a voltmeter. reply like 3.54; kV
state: 36; kV
